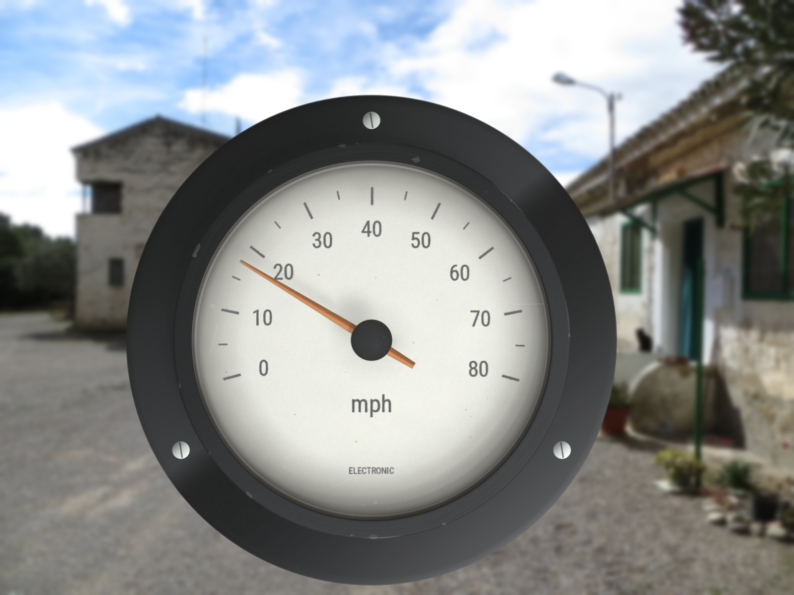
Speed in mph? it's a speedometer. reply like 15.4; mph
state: 17.5; mph
